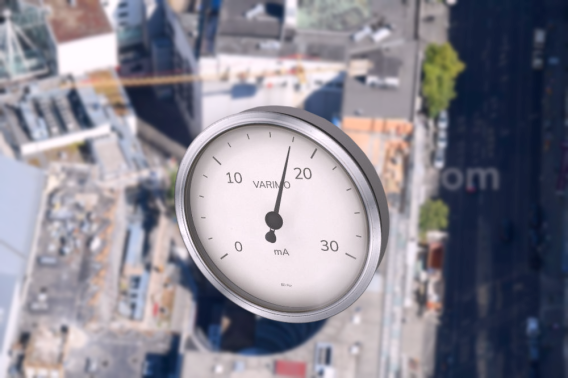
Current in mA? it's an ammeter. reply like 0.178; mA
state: 18; mA
